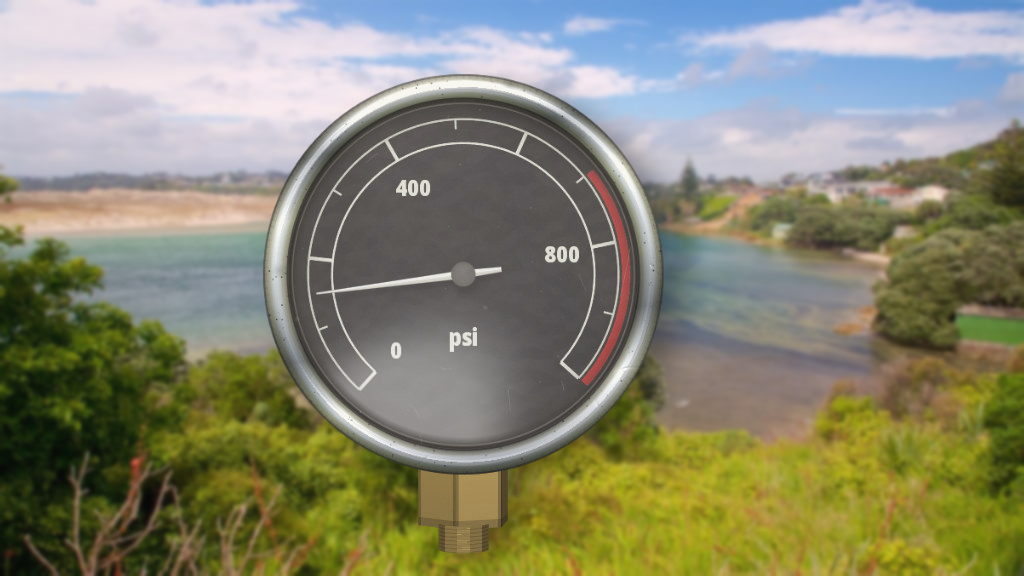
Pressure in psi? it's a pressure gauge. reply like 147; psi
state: 150; psi
